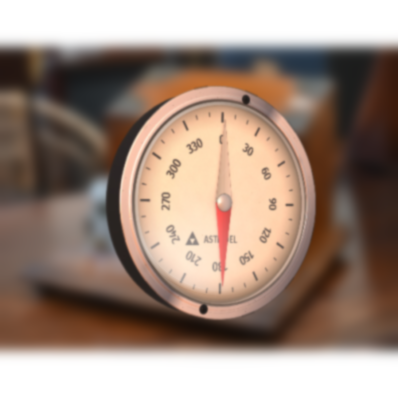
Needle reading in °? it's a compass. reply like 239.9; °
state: 180; °
